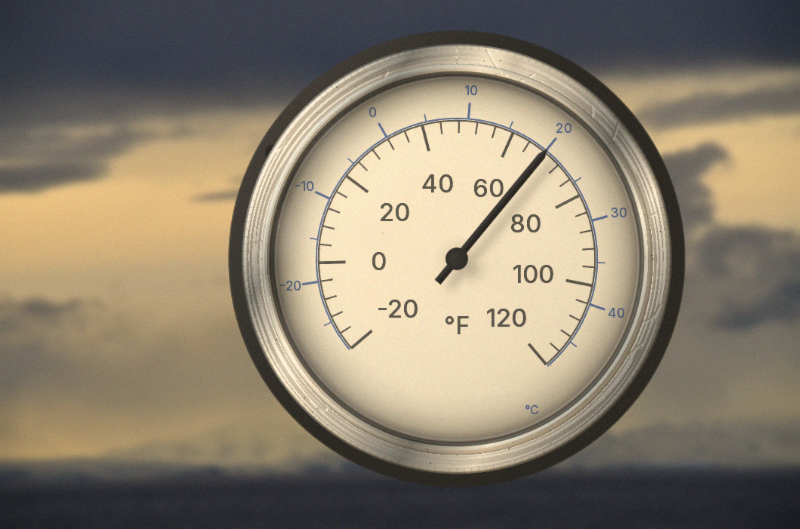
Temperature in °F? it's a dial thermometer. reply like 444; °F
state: 68; °F
